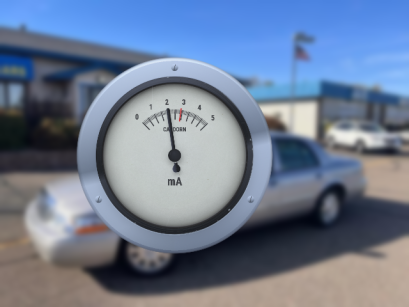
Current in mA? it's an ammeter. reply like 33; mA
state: 2; mA
